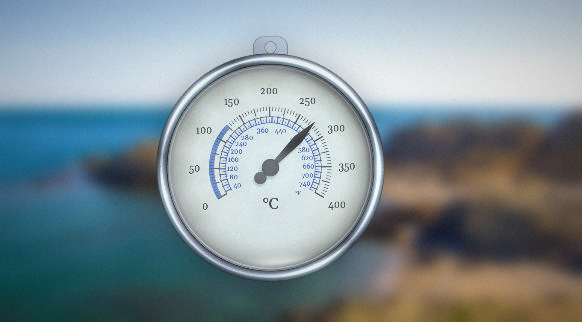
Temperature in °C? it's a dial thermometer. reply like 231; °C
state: 275; °C
